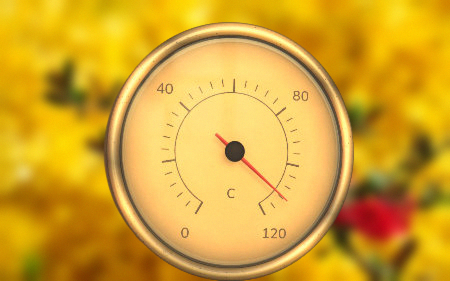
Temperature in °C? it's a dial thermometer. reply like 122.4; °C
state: 112; °C
